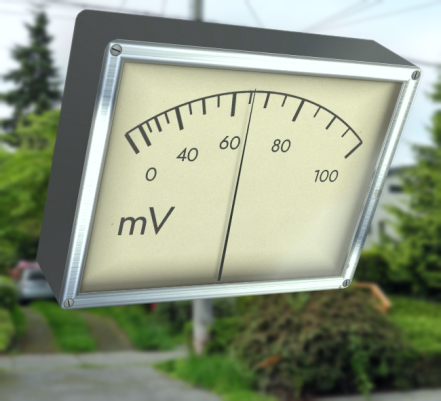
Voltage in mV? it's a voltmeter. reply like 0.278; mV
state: 65; mV
